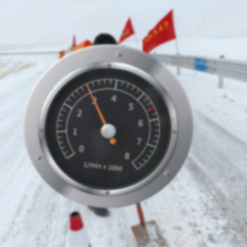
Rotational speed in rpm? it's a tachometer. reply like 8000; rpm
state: 3000; rpm
